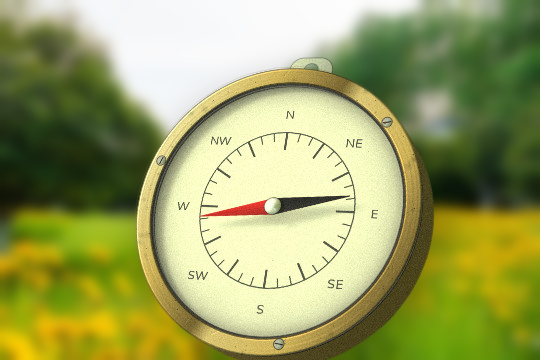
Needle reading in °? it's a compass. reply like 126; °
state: 260; °
